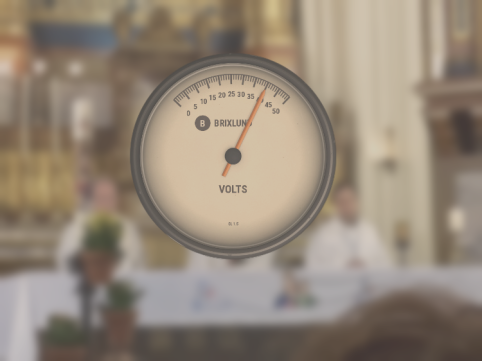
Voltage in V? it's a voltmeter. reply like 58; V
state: 40; V
